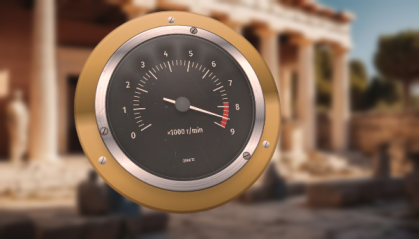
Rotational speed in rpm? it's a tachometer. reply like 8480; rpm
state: 8600; rpm
